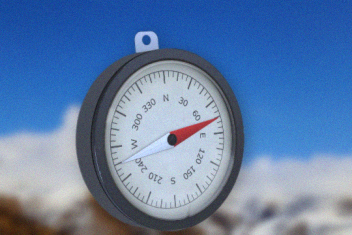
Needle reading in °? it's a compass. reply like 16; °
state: 75; °
